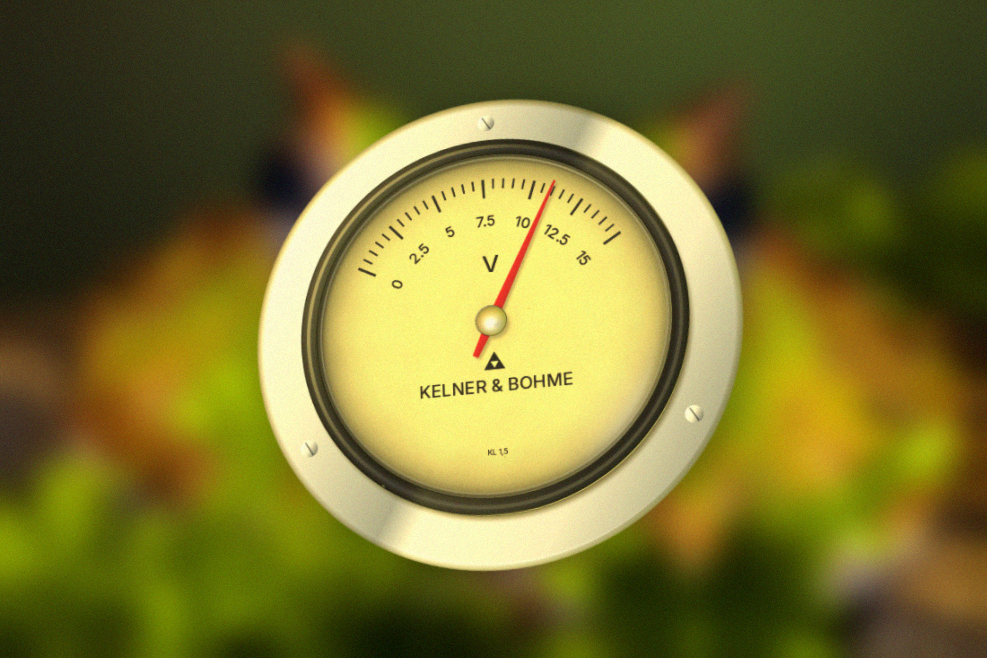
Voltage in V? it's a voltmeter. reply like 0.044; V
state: 11; V
